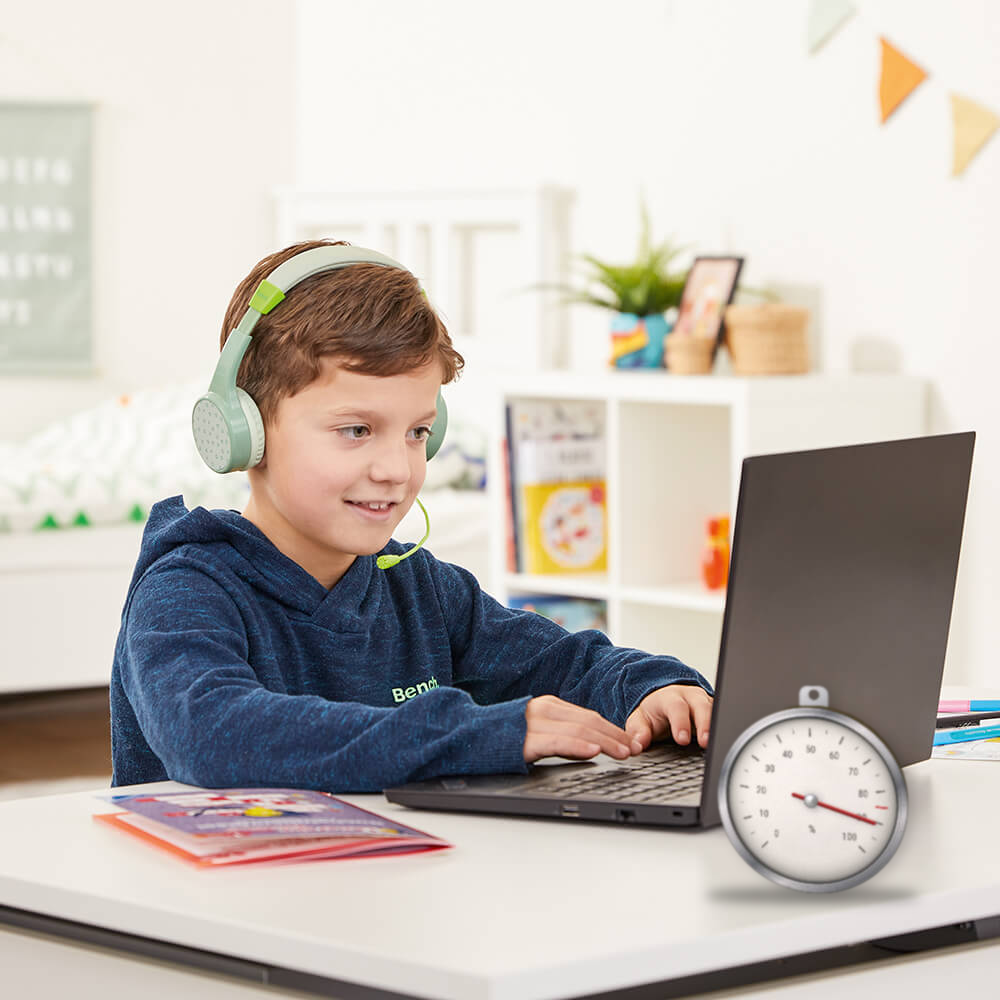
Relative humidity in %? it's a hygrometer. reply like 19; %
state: 90; %
